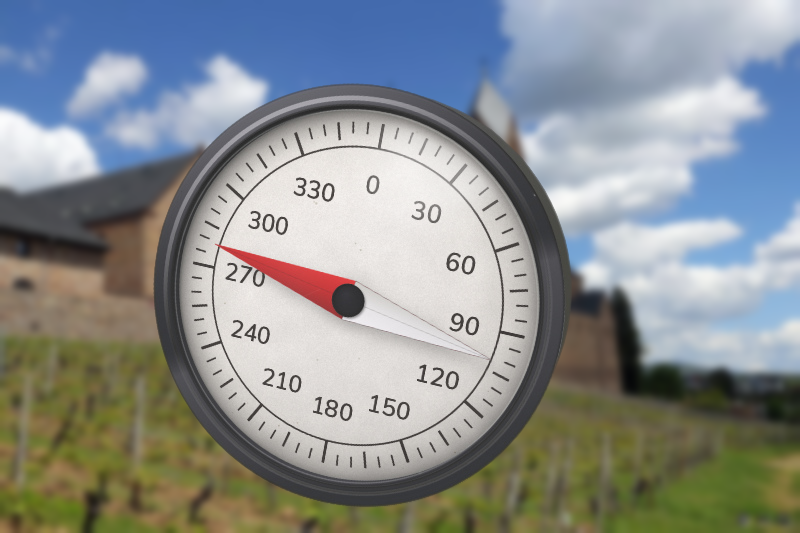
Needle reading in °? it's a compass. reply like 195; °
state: 280; °
